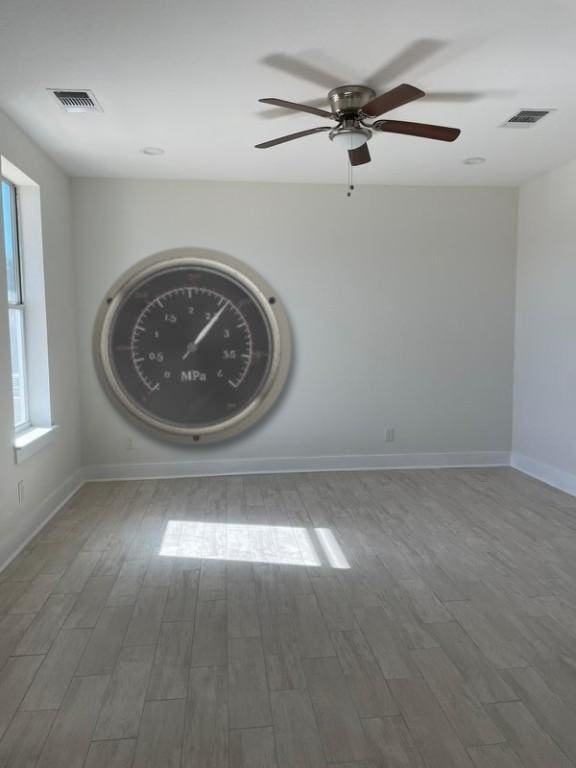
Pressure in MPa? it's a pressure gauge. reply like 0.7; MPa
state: 2.6; MPa
